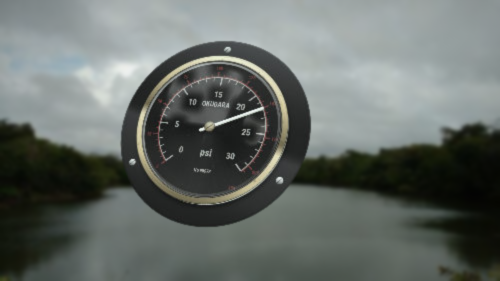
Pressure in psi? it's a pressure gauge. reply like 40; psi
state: 22; psi
